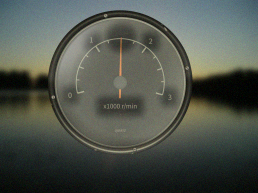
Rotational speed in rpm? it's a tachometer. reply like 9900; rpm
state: 1500; rpm
